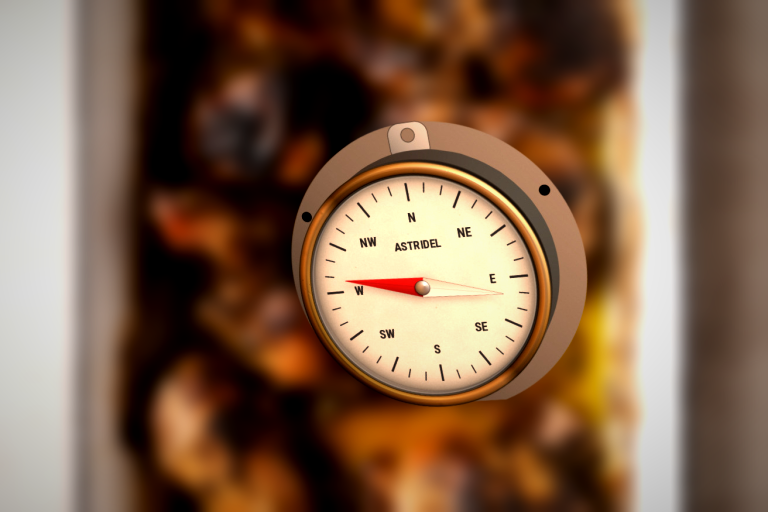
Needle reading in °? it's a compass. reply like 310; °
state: 280; °
